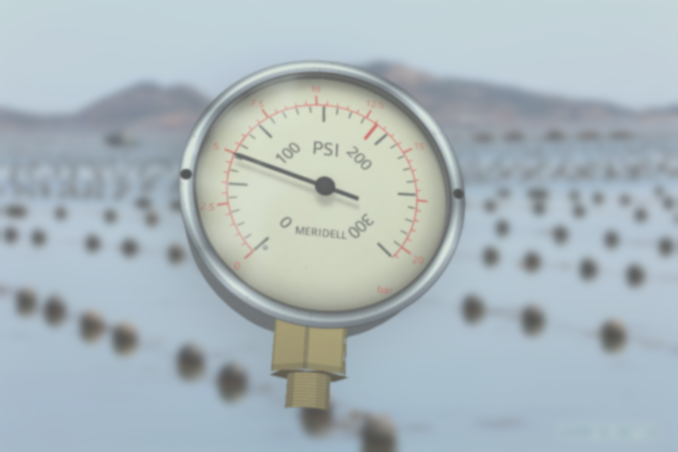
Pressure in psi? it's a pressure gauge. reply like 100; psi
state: 70; psi
